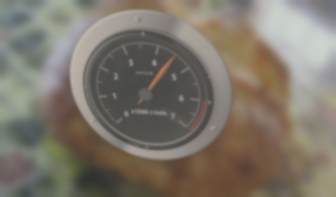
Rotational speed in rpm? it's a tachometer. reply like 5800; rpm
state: 4500; rpm
